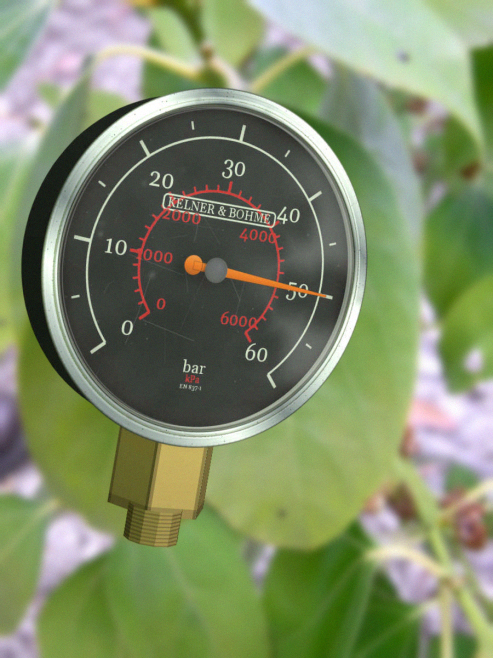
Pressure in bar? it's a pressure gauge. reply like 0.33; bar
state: 50; bar
